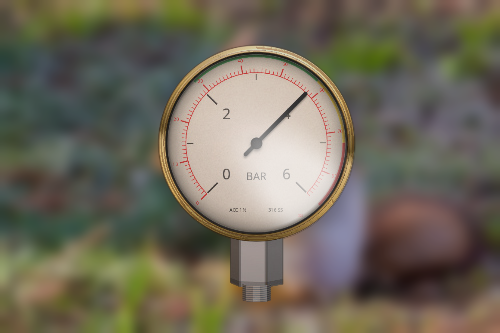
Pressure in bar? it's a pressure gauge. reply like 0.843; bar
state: 4; bar
